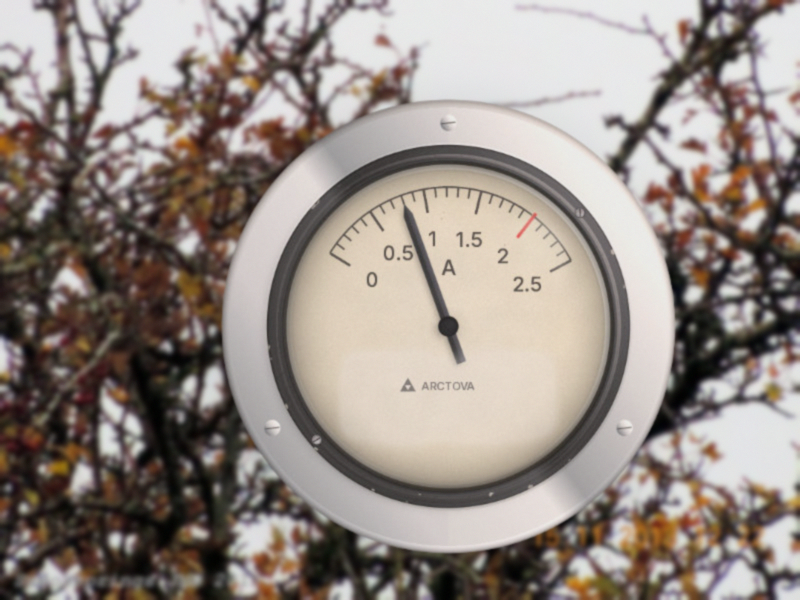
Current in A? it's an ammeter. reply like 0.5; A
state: 0.8; A
